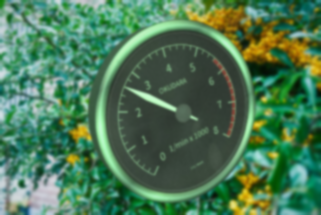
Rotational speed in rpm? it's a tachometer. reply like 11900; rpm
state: 2600; rpm
